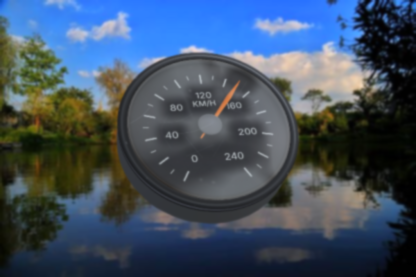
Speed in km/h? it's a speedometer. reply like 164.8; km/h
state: 150; km/h
